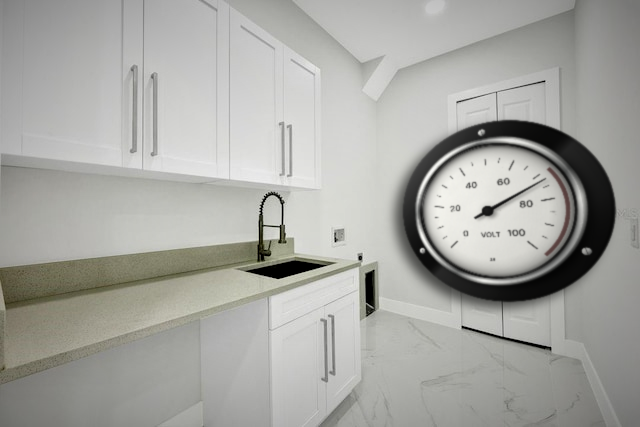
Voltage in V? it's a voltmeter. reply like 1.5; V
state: 72.5; V
